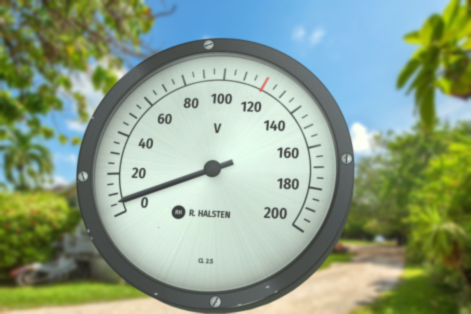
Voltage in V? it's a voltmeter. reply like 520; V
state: 5; V
